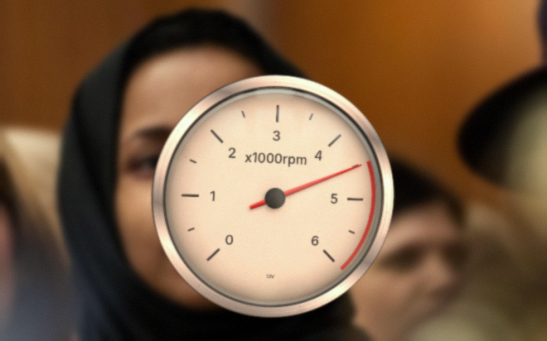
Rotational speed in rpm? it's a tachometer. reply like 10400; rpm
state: 4500; rpm
